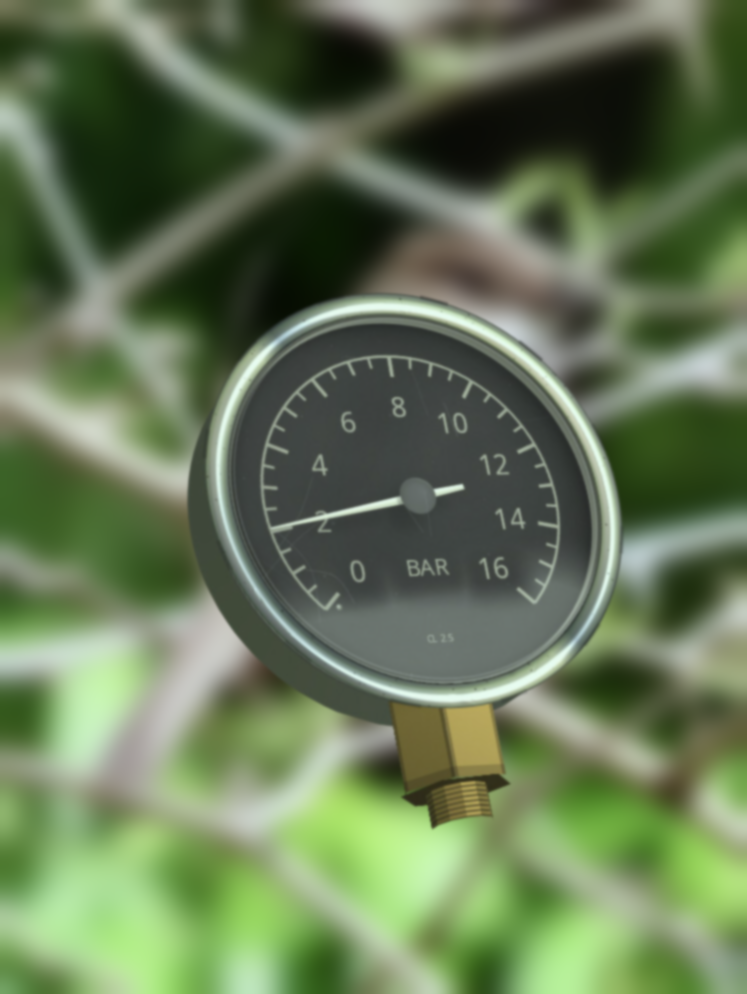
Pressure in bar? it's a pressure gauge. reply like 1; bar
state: 2; bar
